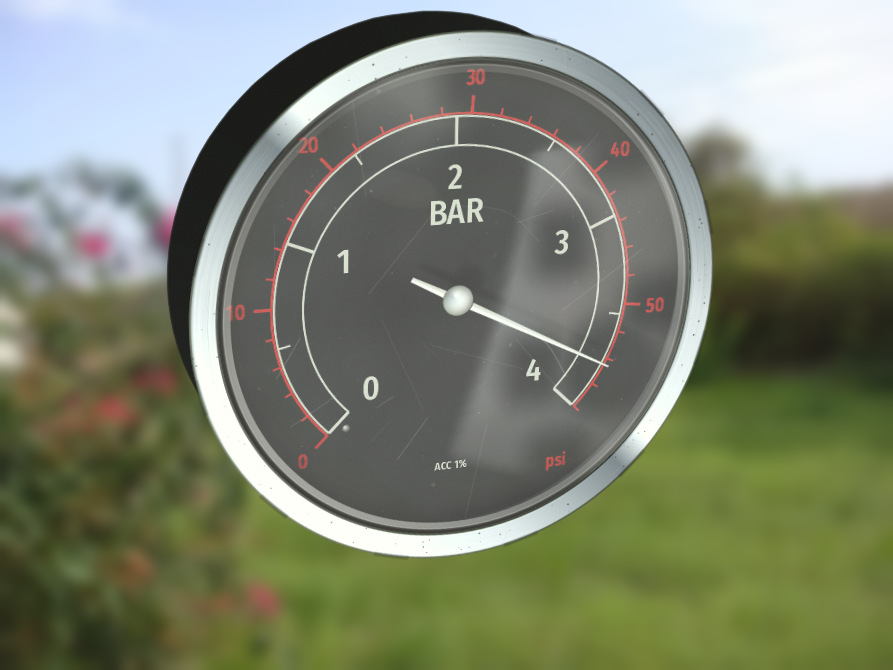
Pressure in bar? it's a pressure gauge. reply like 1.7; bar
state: 3.75; bar
